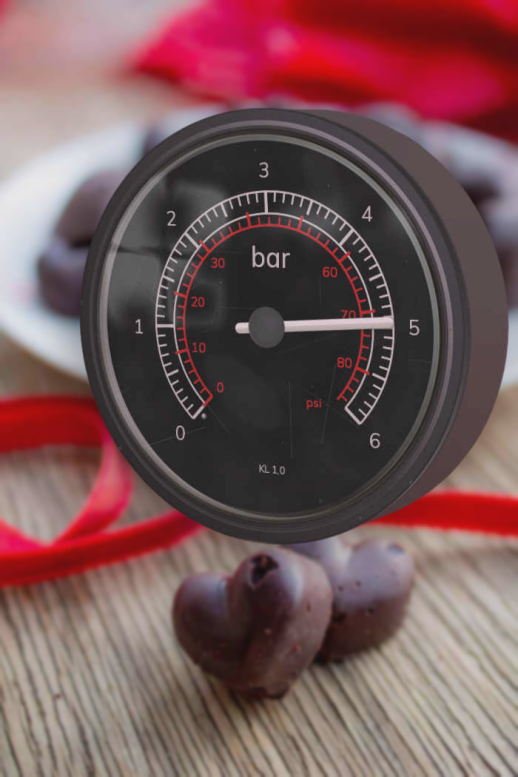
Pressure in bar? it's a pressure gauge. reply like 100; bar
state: 4.95; bar
